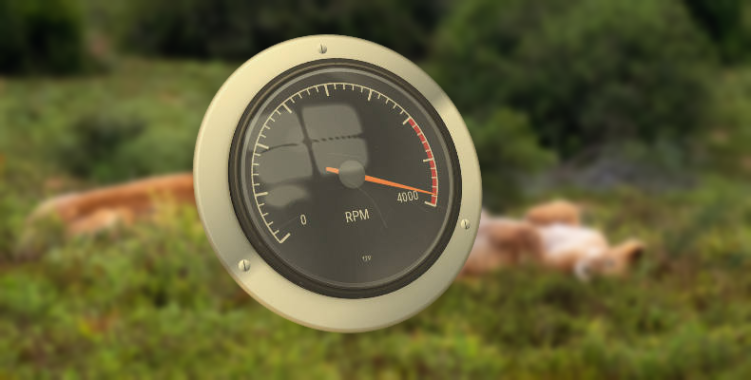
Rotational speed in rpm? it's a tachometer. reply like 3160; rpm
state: 3900; rpm
